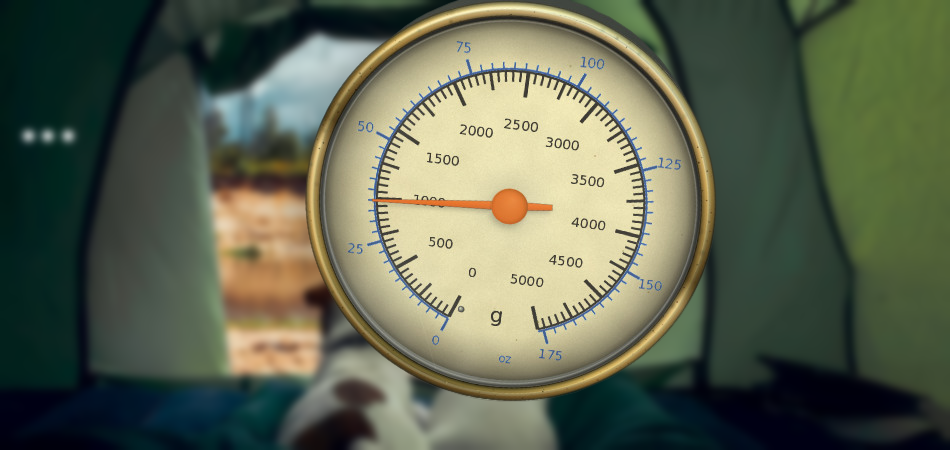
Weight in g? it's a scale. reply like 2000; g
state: 1000; g
